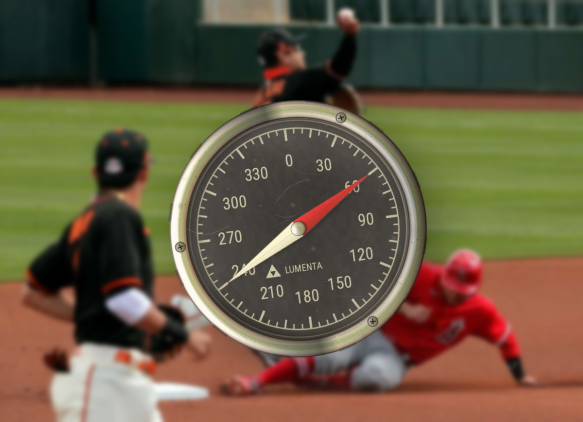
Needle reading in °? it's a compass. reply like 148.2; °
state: 60; °
